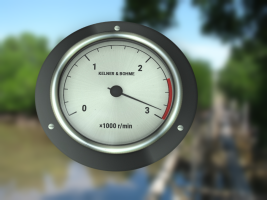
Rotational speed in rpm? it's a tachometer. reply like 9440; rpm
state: 2900; rpm
